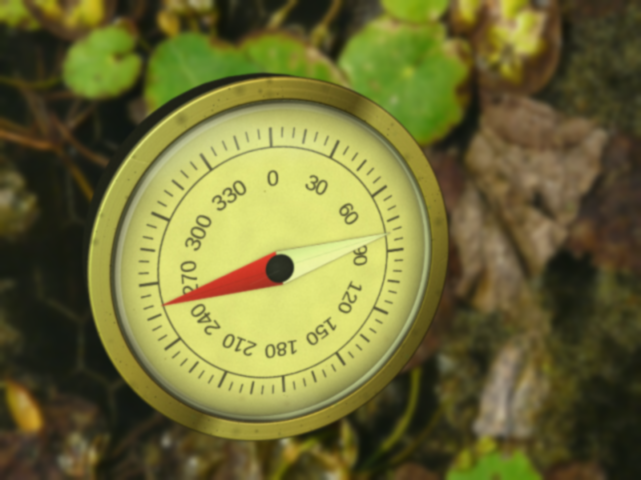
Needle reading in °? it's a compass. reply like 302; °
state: 260; °
